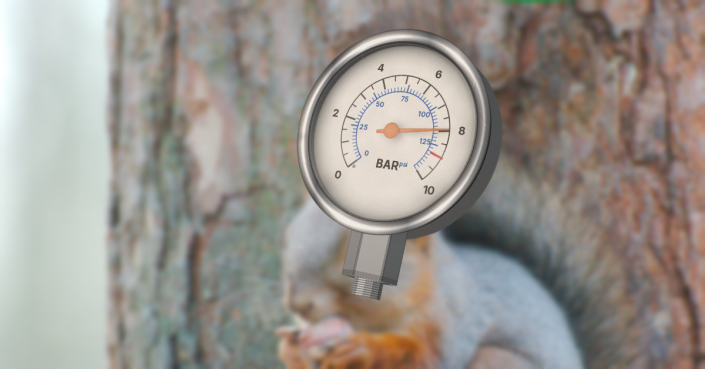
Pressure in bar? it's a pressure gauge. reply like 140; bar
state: 8; bar
